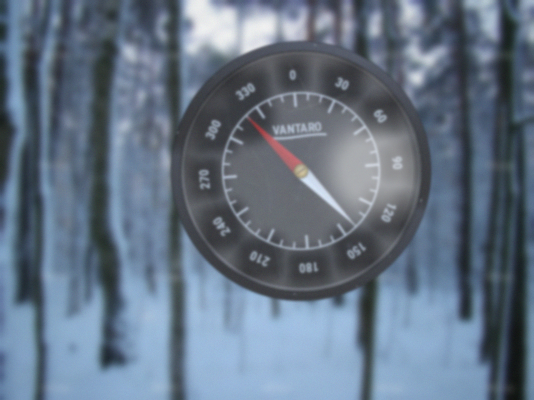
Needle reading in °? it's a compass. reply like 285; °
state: 320; °
